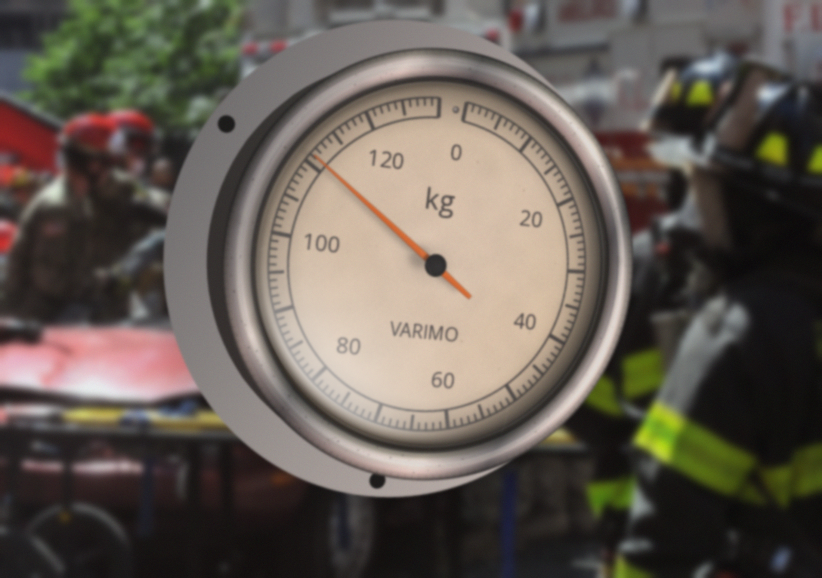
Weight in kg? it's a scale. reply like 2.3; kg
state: 111; kg
